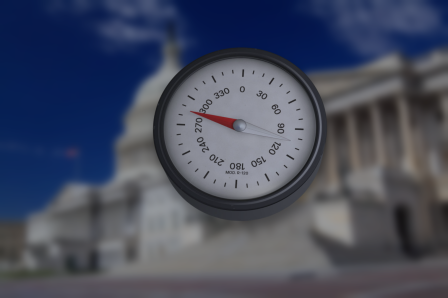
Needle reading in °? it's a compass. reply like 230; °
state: 285; °
